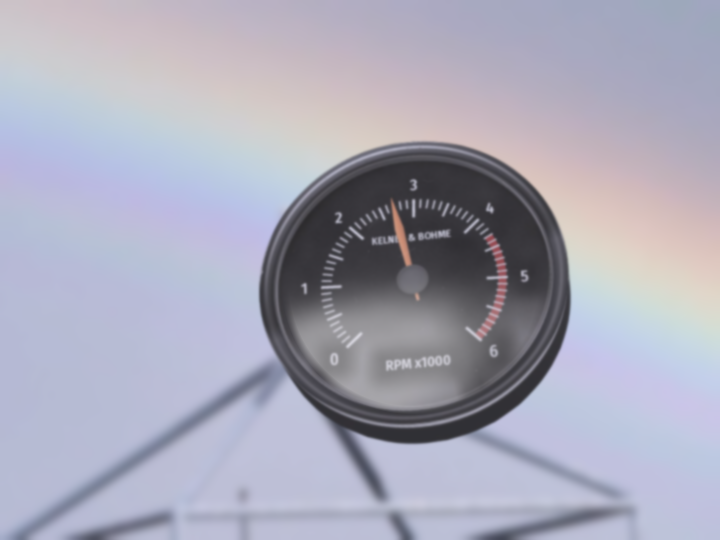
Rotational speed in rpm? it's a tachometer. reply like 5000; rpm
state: 2700; rpm
